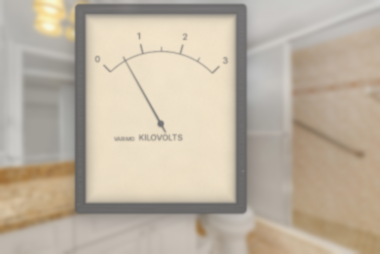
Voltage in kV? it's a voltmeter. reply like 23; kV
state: 0.5; kV
